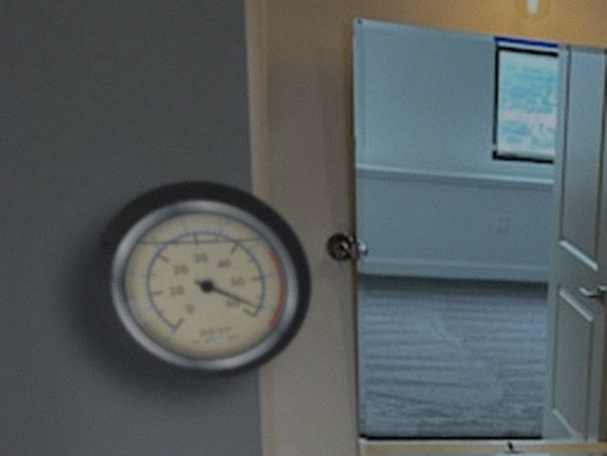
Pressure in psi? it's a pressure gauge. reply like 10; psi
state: 57.5; psi
